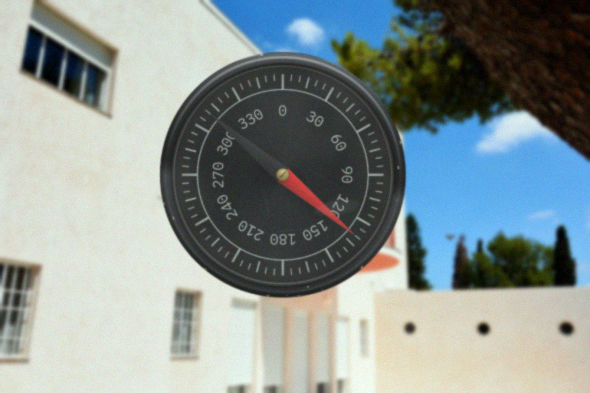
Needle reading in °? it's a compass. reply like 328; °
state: 130; °
